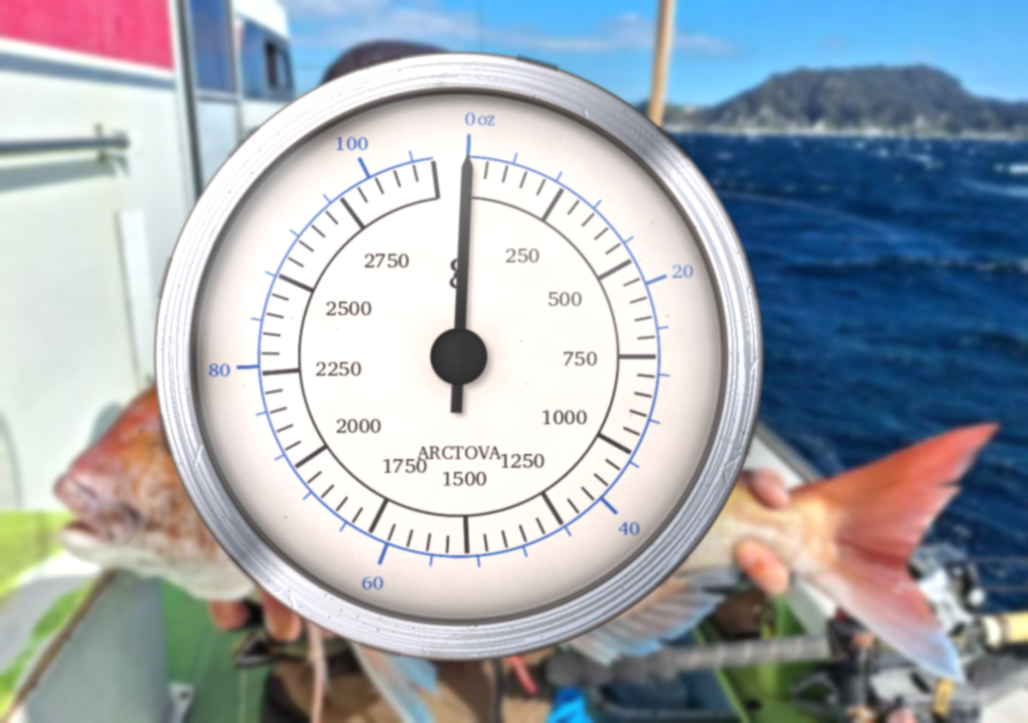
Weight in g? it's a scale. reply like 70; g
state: 0; g
